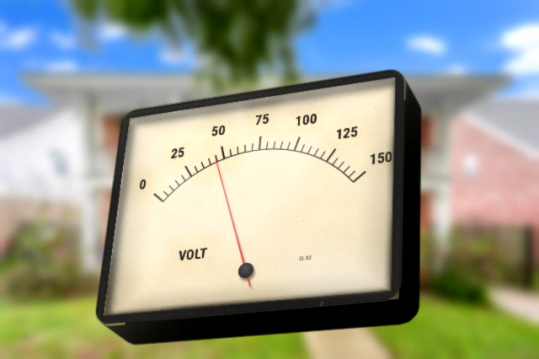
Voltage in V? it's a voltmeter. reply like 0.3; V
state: 45; V
